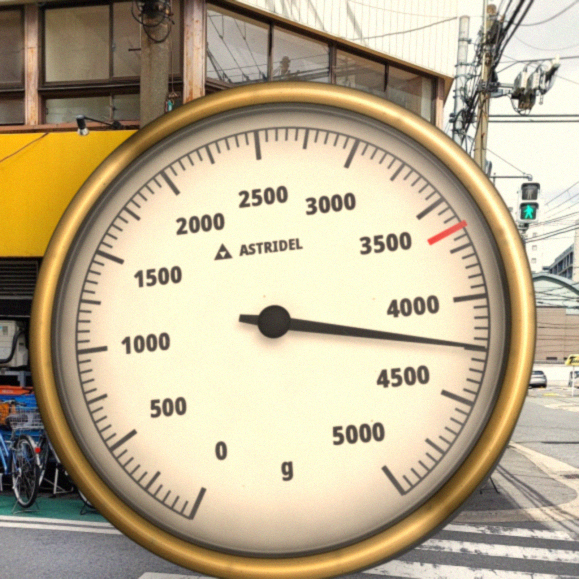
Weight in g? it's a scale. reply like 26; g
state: 4250; g
